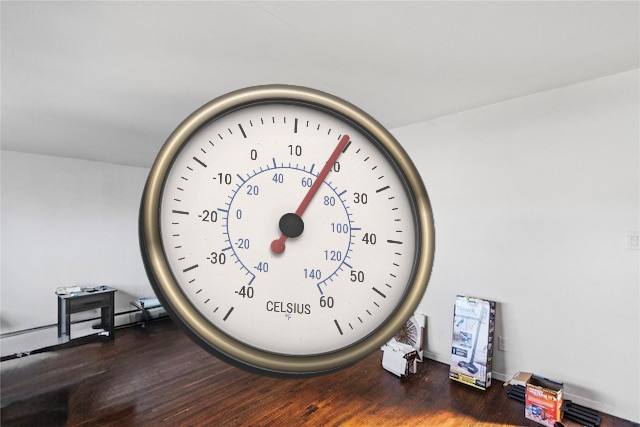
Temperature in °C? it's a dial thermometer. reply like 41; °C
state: 19; °C
